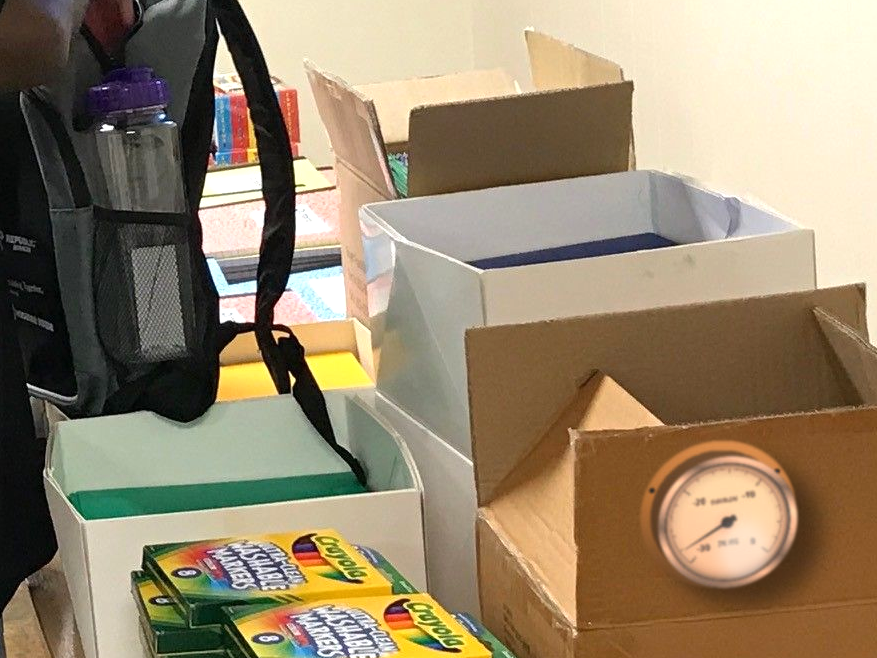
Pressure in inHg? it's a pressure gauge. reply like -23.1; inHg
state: -28; inHg
